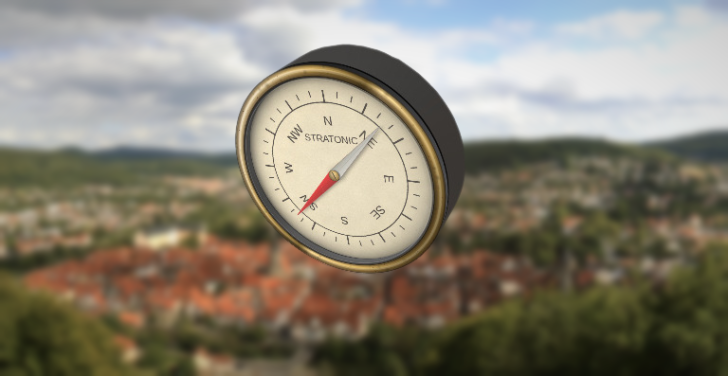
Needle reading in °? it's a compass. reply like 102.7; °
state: 225; °
